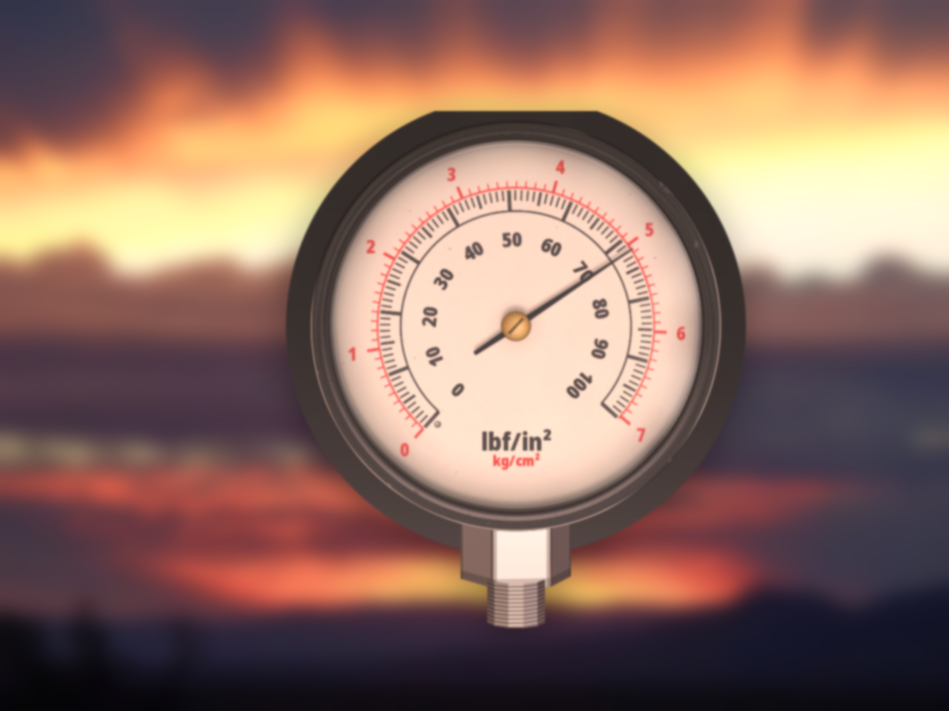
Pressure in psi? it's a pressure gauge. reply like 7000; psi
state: 72; psi
